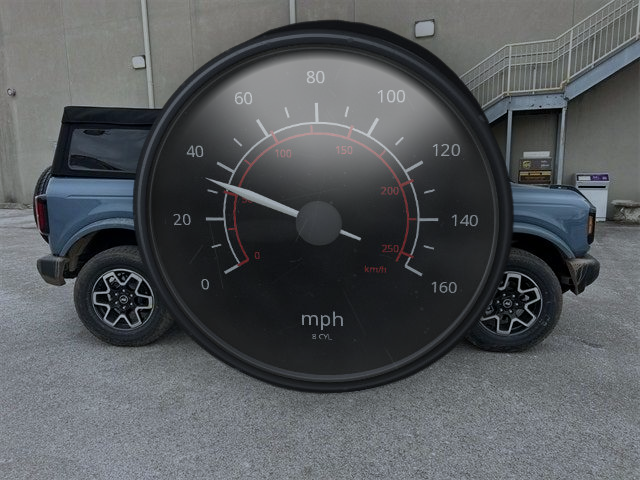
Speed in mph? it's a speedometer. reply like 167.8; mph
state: 35; mph
